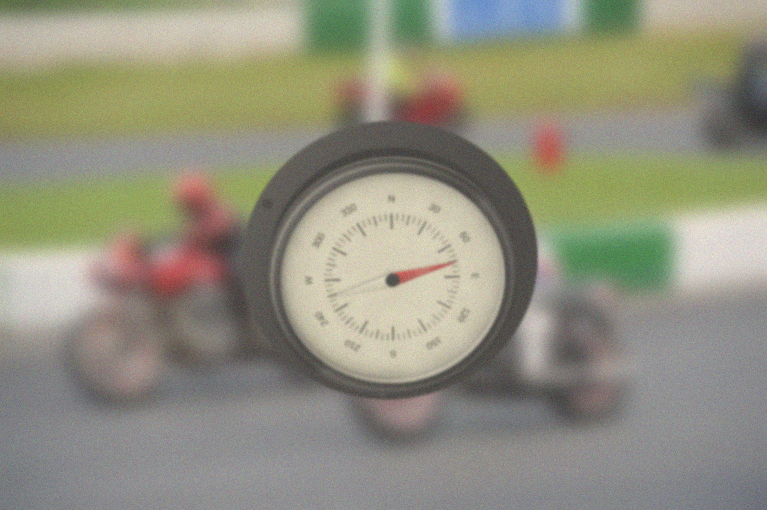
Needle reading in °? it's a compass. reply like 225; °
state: 75; °
